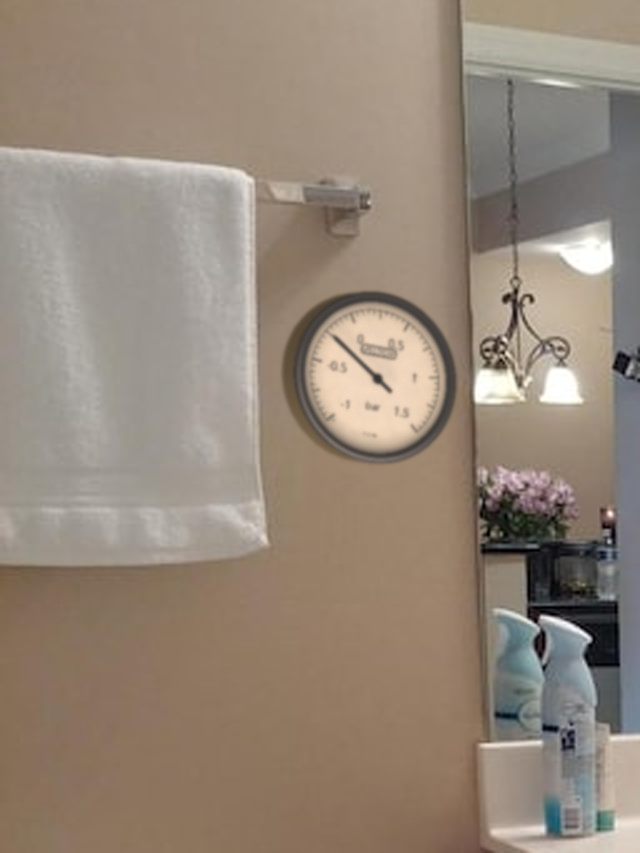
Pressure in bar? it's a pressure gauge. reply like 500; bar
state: -0.25; bar
